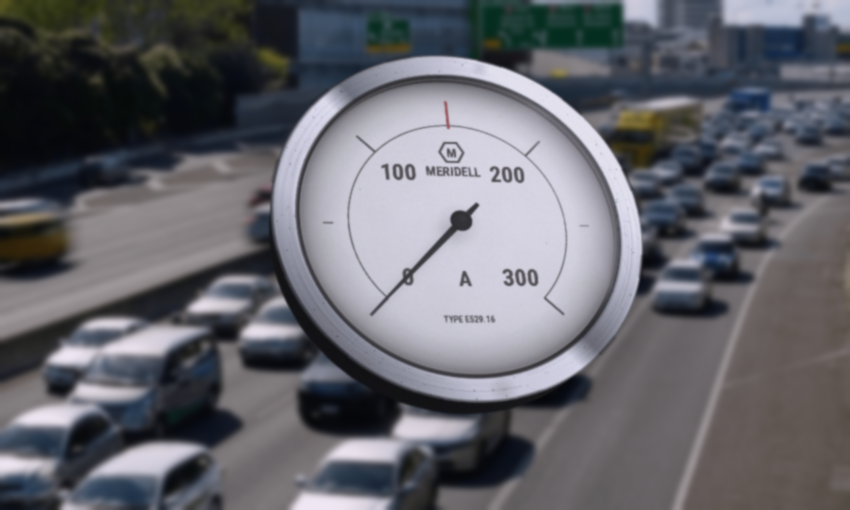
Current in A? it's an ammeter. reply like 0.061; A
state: 0; A
